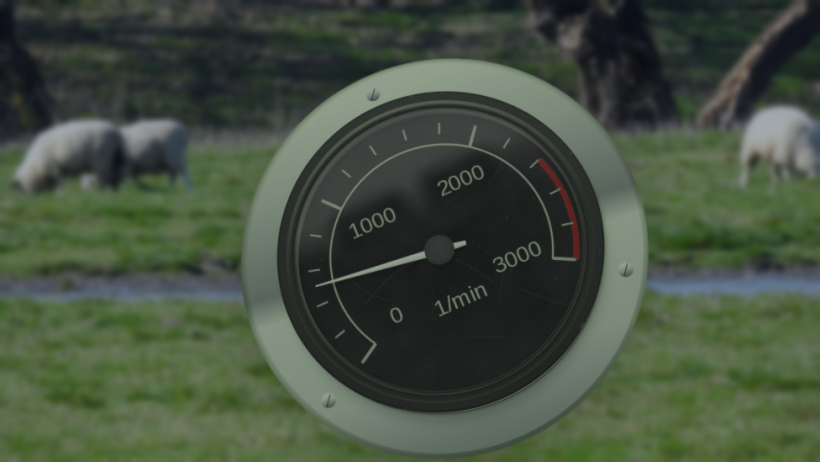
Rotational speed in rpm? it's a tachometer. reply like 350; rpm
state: 500; rpm
